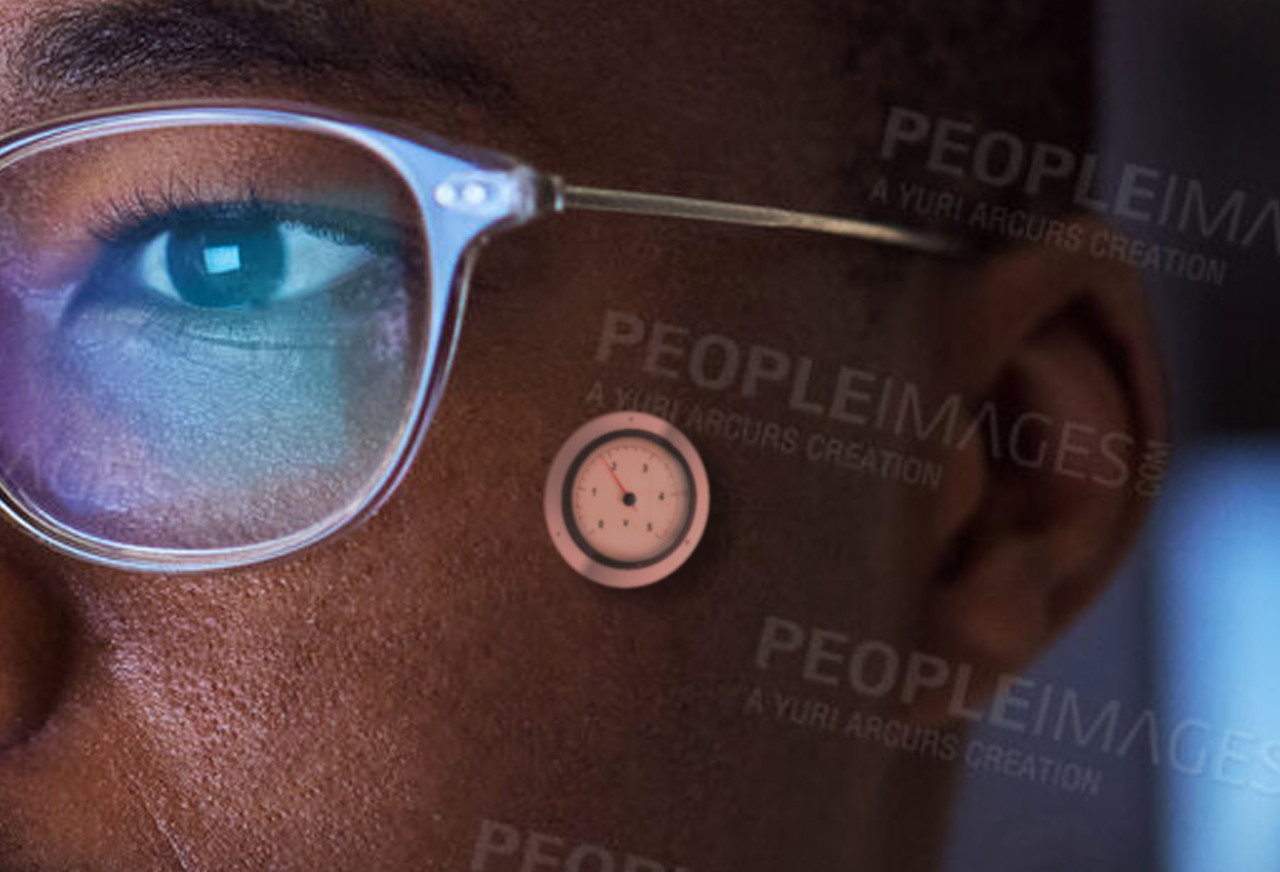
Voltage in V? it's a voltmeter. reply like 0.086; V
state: 1.8; V
